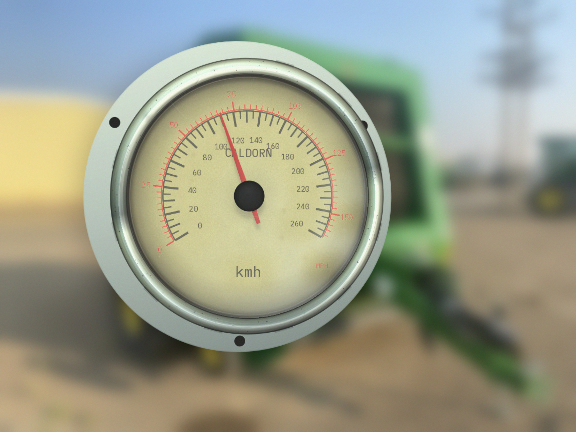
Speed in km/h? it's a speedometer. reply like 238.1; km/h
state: 110; km/h
